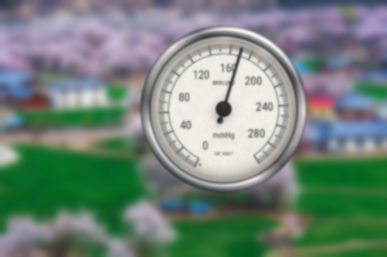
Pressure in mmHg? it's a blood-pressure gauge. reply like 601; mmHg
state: 170; mmHg
